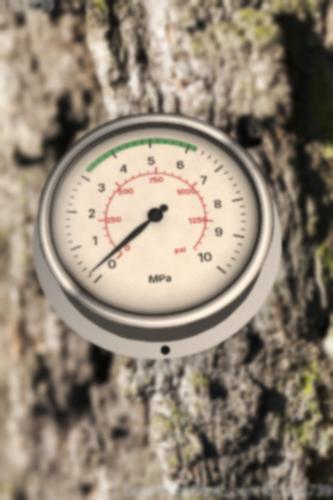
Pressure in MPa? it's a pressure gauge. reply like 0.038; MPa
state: 0.2; MPa
